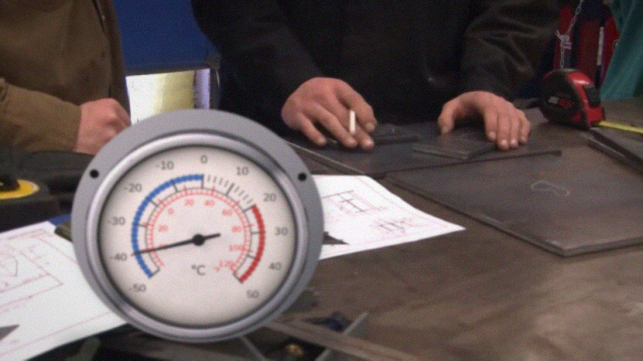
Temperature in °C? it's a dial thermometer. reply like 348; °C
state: -40; °C
